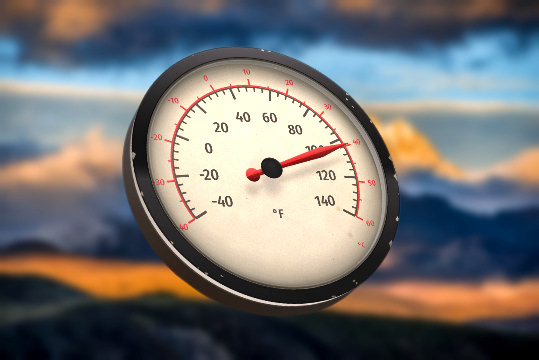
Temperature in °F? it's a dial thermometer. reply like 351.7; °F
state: 104; °F
